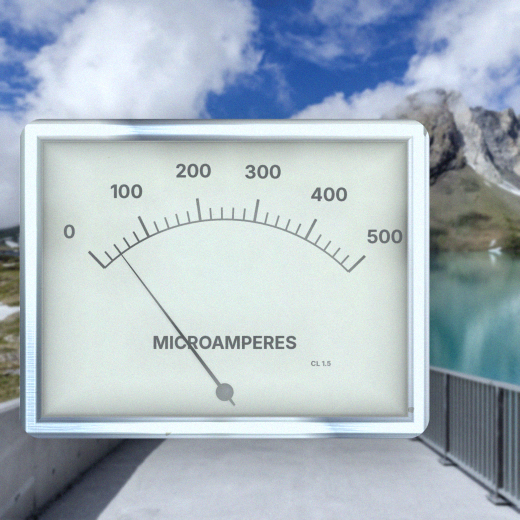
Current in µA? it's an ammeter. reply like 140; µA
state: 40; µA
